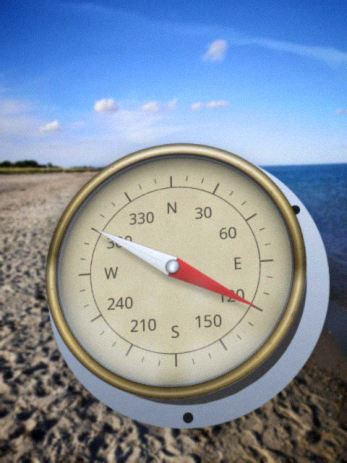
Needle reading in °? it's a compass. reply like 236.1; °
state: 120; °
